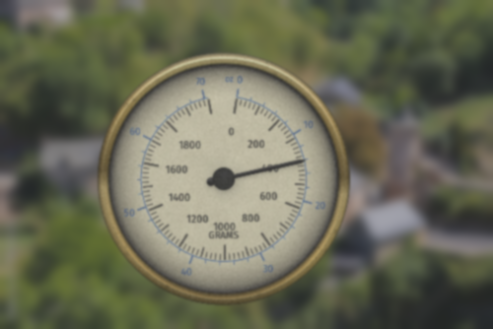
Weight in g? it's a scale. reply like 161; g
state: 400; g
